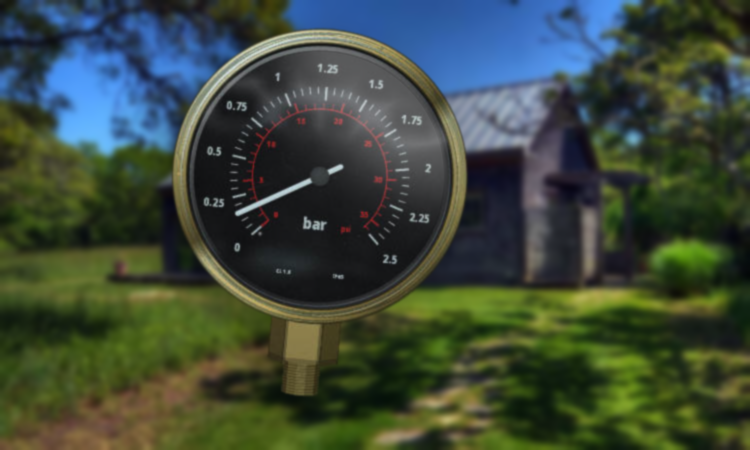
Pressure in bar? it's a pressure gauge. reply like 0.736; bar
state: 0.15; bar
